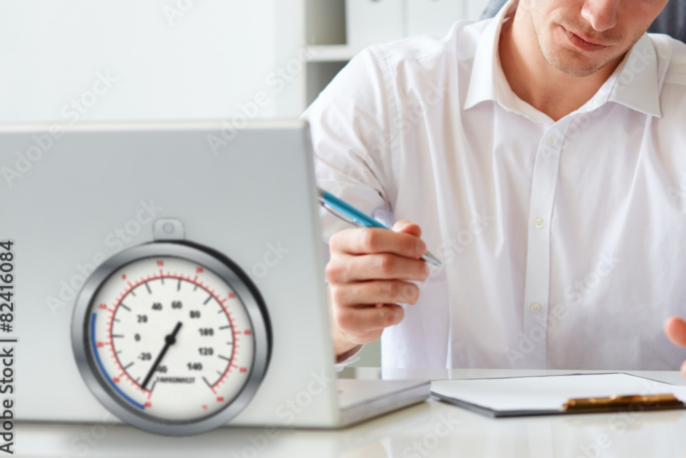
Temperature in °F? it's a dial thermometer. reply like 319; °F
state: -35; °F
